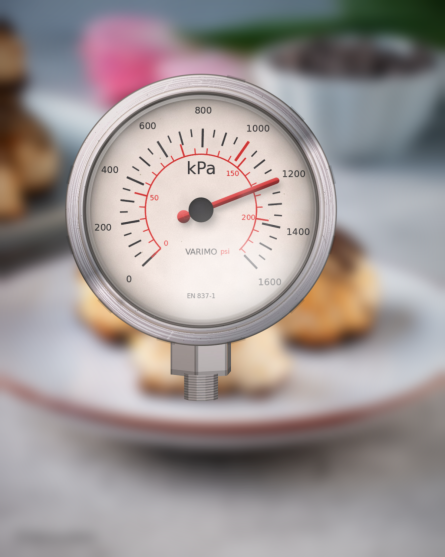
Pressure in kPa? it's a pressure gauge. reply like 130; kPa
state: 1200; kPa
